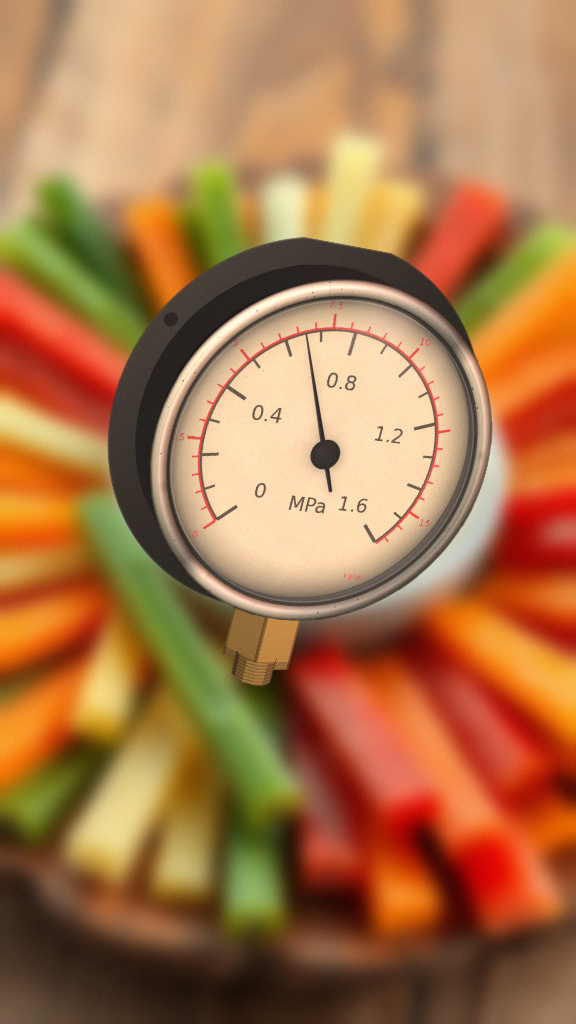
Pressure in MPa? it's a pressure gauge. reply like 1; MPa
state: 0.65; MPa
